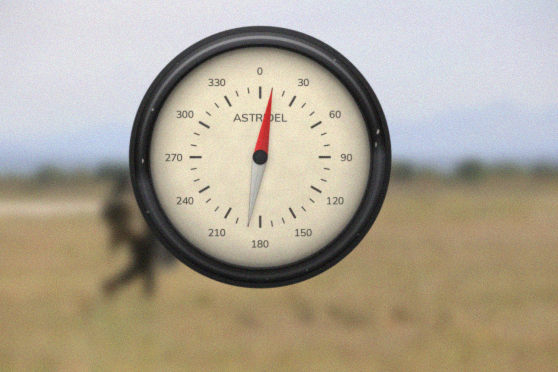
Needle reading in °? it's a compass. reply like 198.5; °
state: 10; °
